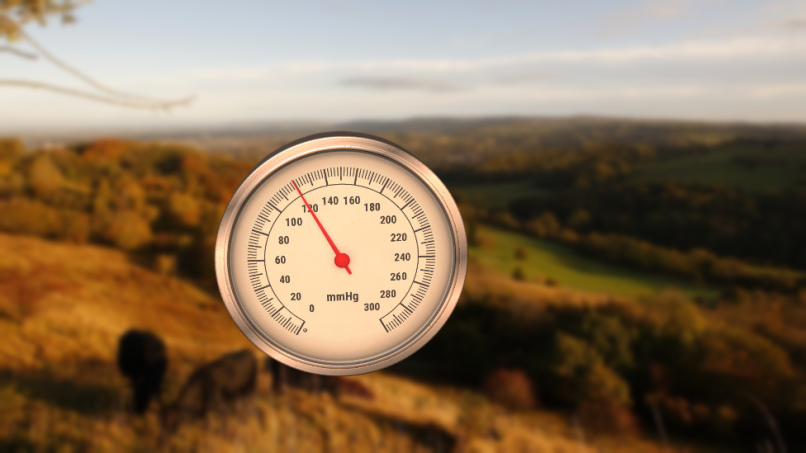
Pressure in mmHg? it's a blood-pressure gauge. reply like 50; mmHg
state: 120; mmHg
